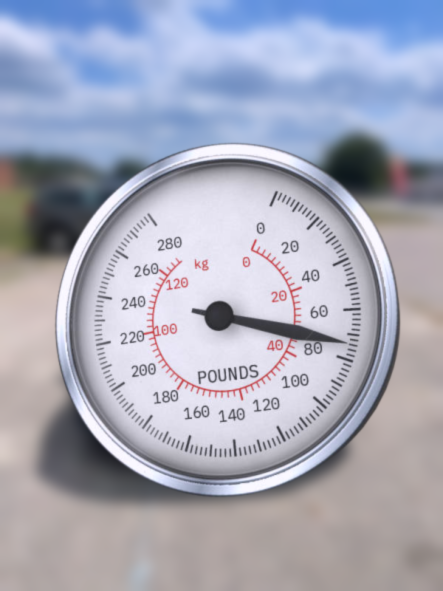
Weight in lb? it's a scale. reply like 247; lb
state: 74; lb
